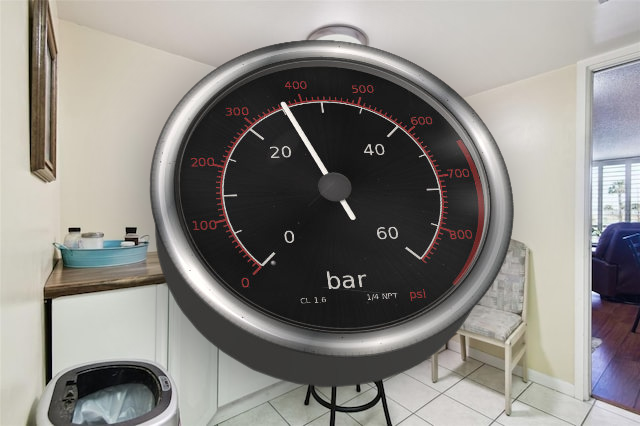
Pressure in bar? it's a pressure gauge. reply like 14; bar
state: 25; bar
